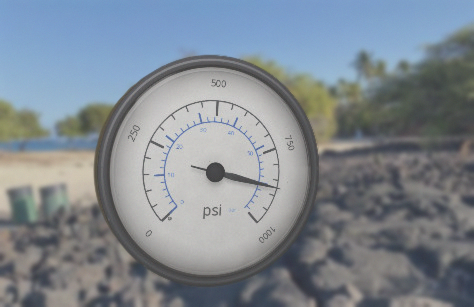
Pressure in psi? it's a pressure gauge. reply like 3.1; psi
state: 875; psi
